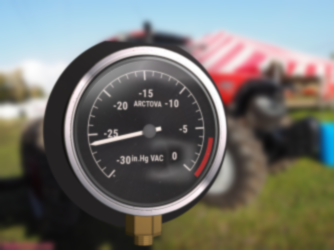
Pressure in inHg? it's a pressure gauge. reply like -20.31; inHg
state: -26; inHg
